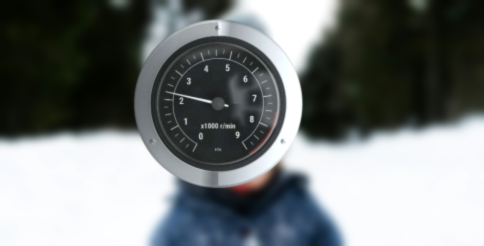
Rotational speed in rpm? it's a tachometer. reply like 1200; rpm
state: 2250; rpm
